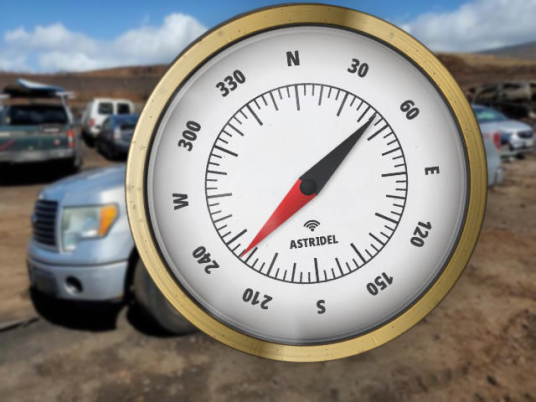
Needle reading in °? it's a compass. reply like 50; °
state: 230; °
